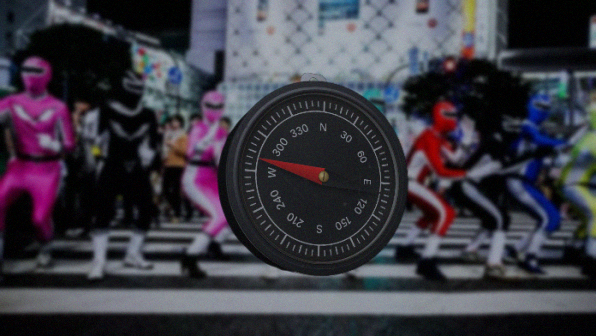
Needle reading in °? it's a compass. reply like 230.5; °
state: 280; °
